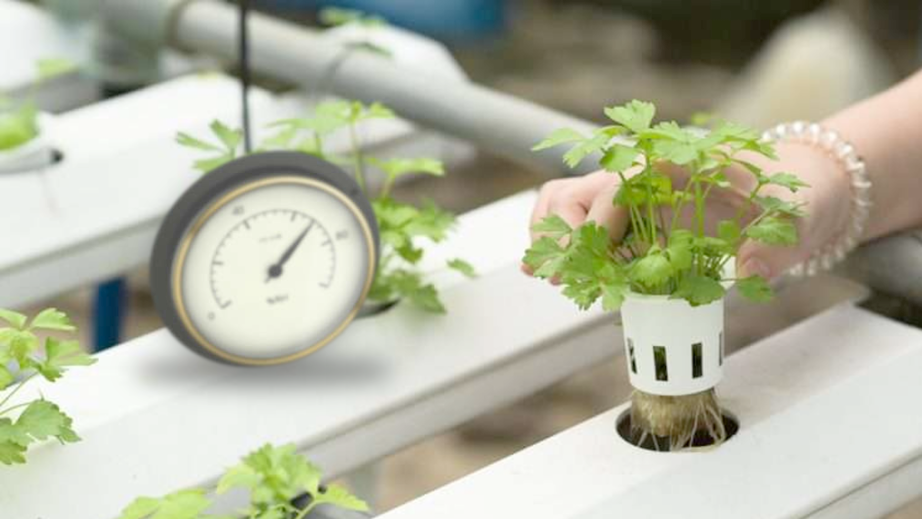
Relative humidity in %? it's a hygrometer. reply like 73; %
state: 68; %
